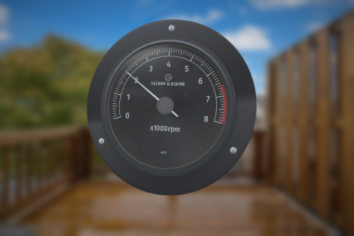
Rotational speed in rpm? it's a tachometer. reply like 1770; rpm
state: 2000; rpm
